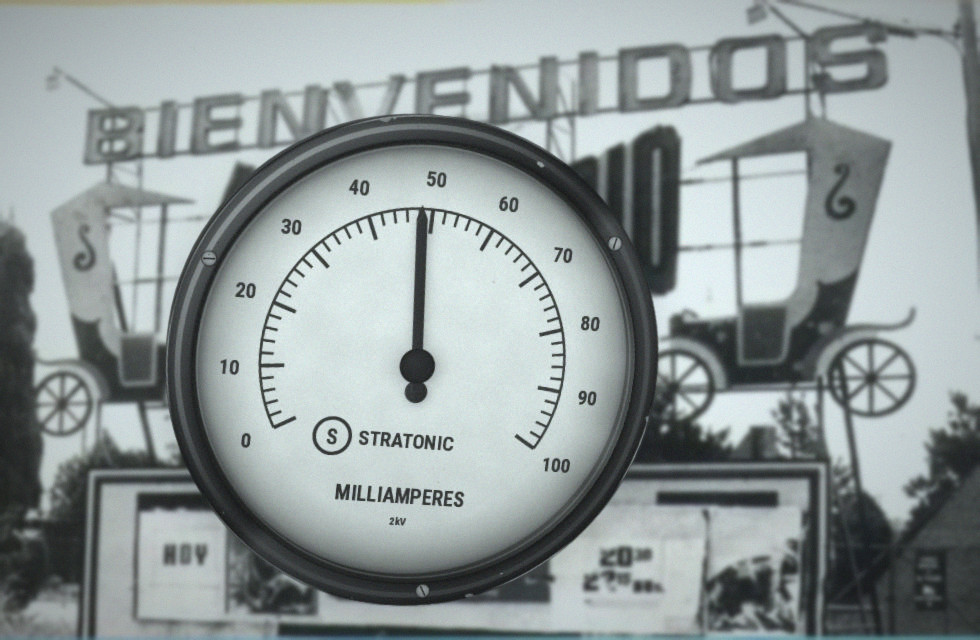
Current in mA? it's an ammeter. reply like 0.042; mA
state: 48; mA
